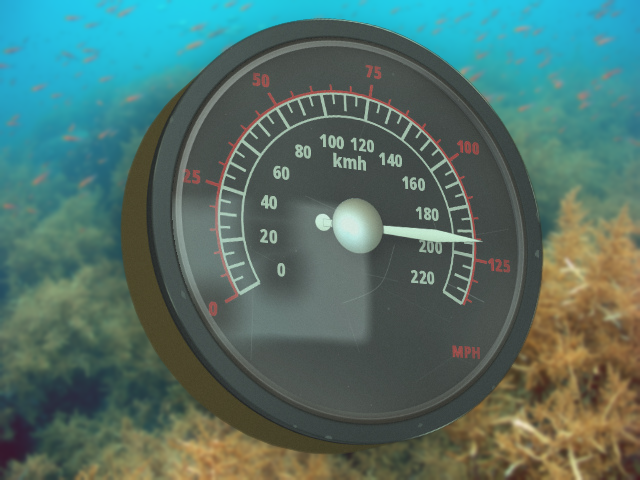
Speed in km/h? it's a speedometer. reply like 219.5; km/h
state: 195; km/h
